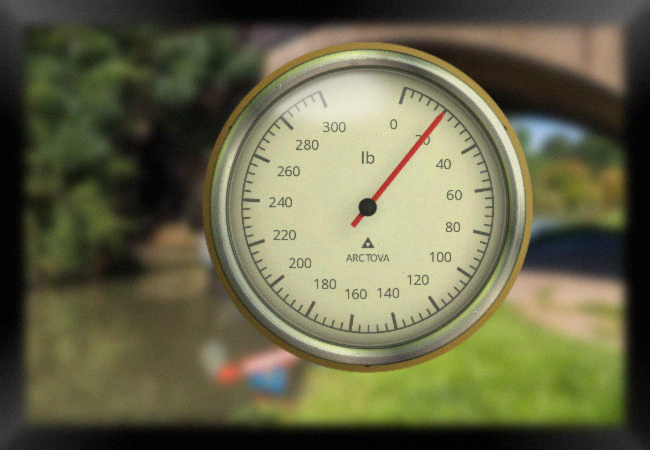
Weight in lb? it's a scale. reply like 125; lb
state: 20; lb
